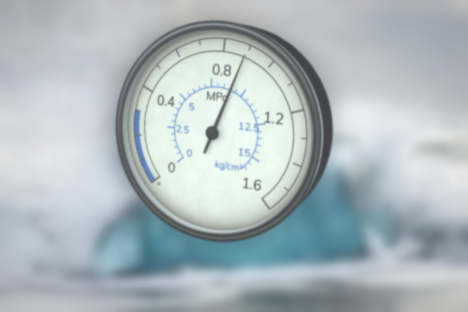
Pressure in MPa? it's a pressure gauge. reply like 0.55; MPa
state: 0.9; MPa
